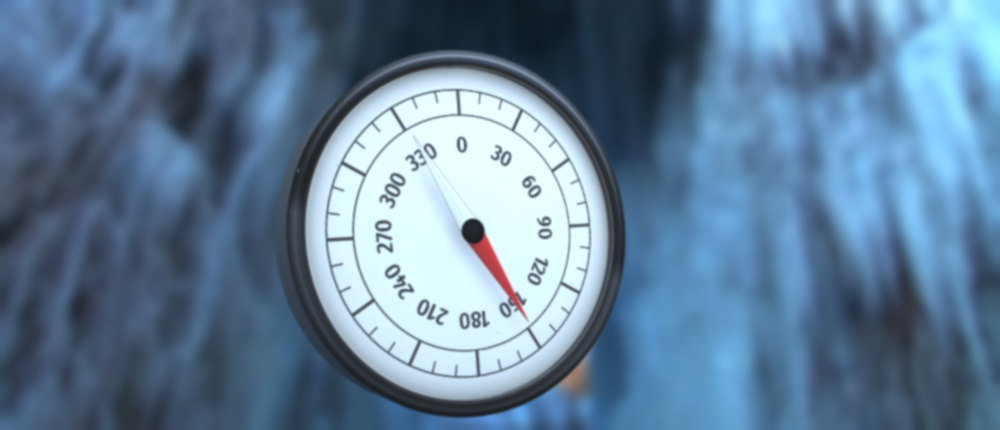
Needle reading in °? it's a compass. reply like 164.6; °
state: 150; °
